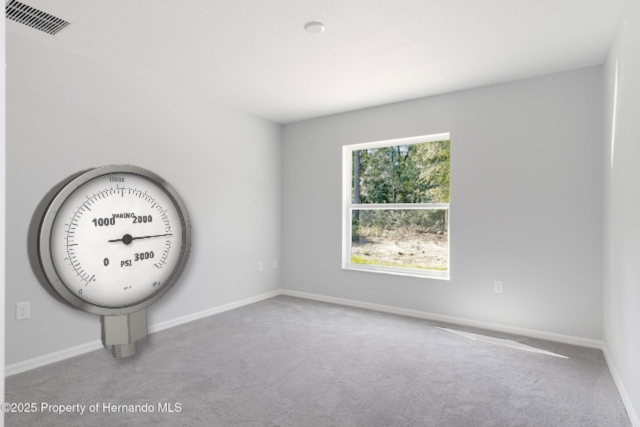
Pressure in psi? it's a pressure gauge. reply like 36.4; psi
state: 2500; psi
